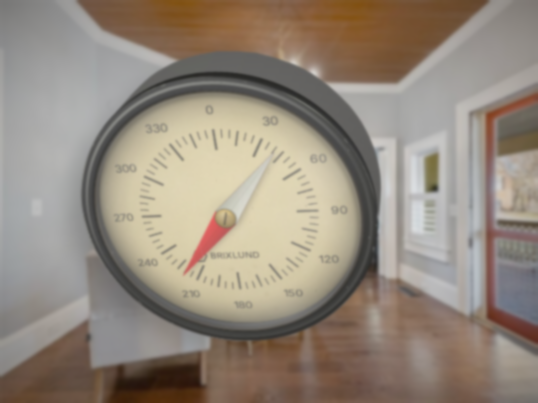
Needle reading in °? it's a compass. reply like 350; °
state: 220; °
